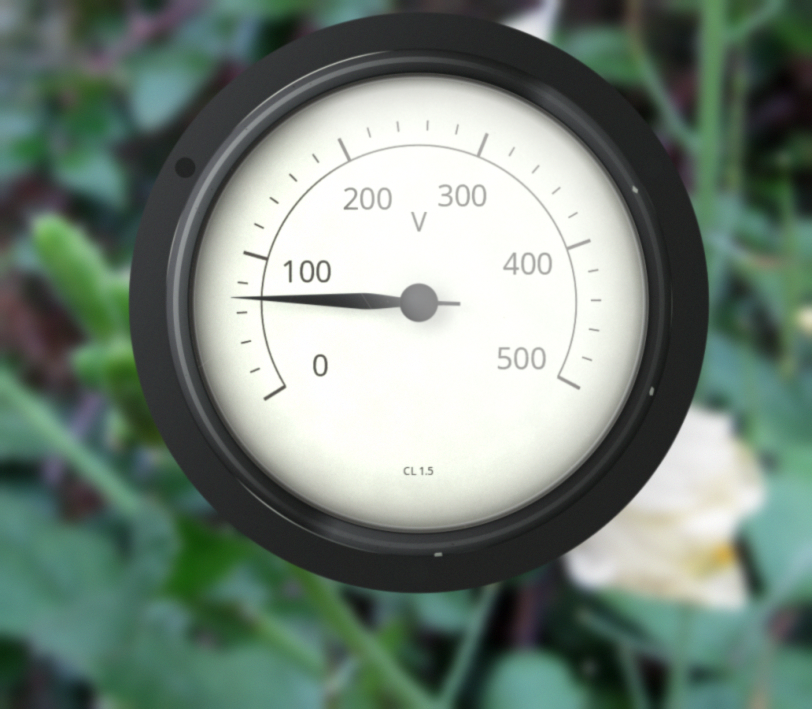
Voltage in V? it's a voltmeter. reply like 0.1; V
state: 70; V
